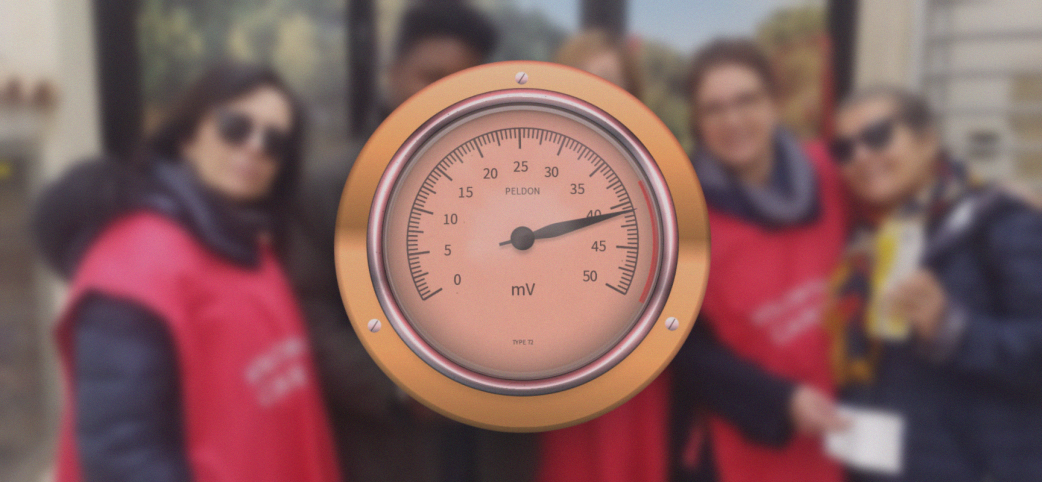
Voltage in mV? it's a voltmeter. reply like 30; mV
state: 41; mV
